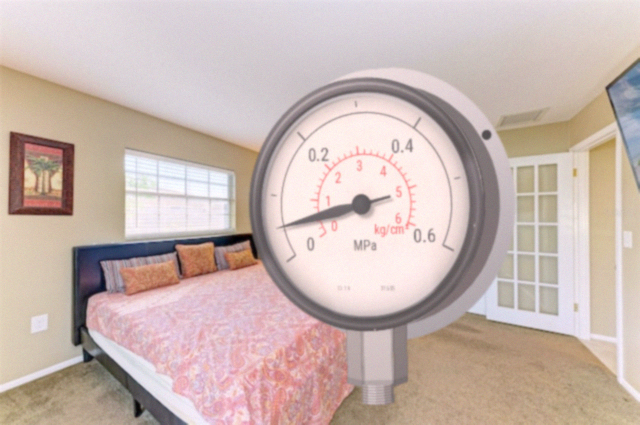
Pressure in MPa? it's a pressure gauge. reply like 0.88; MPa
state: 0.05; MPa
